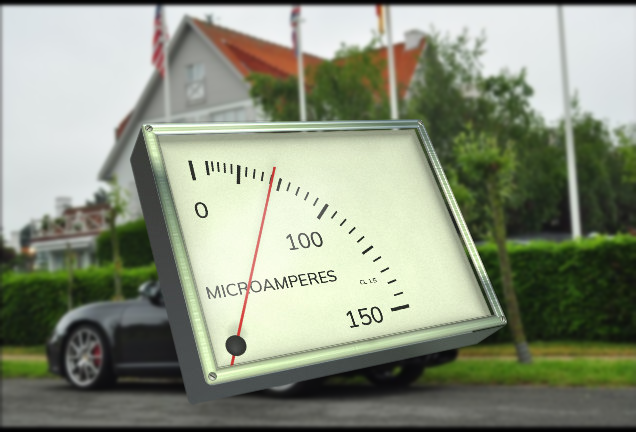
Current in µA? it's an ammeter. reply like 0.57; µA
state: 70; µA
